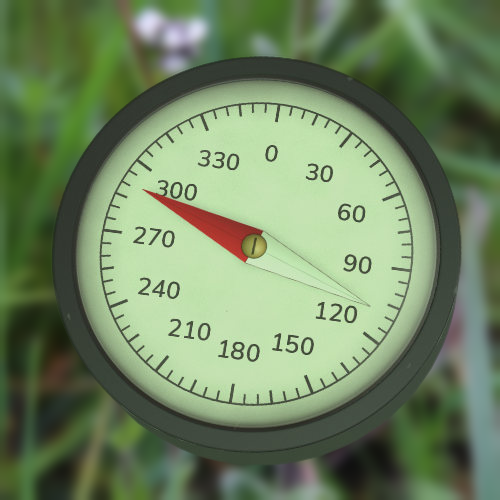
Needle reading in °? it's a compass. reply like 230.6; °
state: 290; °
